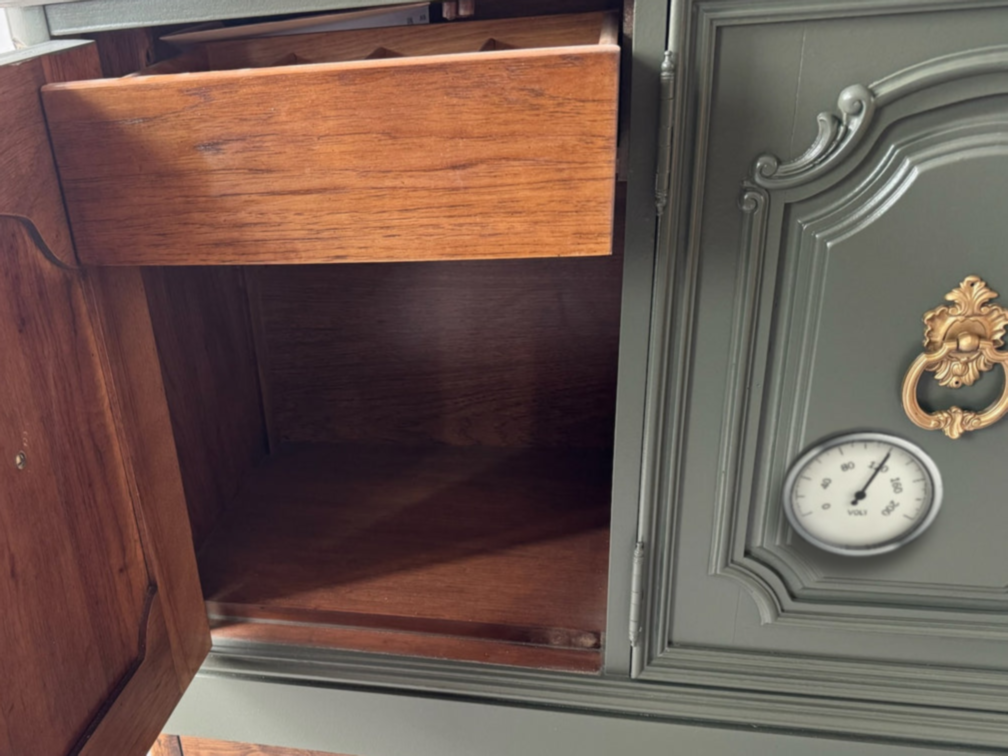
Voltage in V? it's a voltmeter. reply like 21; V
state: 120; V
